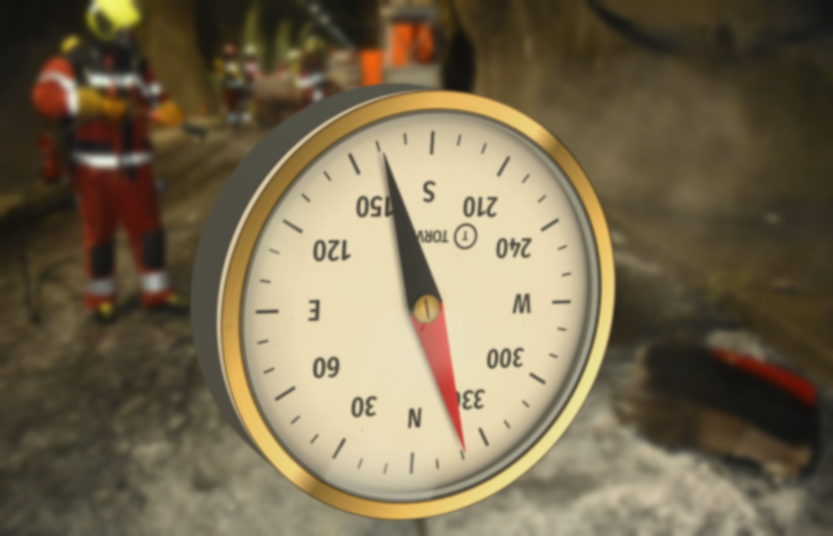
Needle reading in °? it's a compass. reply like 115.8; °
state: 340; °
